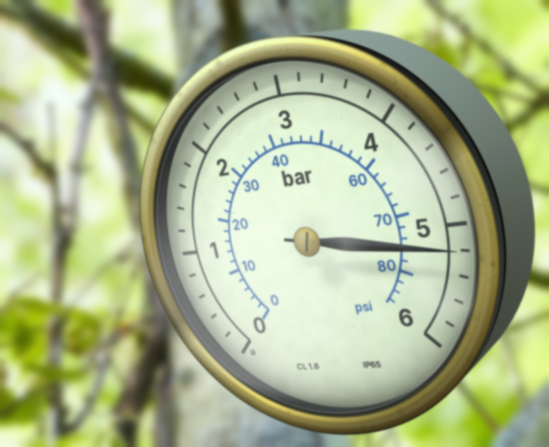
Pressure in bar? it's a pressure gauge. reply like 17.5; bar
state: 5.2; bar
